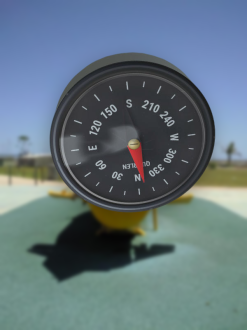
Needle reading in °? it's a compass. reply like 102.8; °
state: 352.5; °
